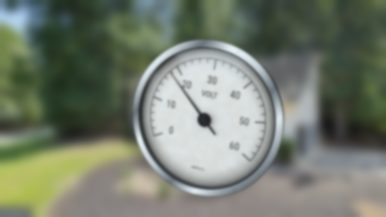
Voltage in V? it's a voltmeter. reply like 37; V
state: 18; V
